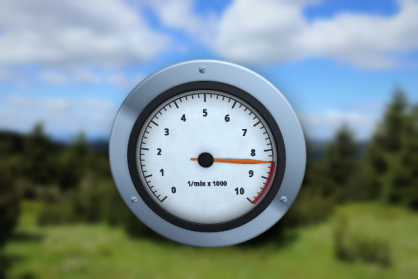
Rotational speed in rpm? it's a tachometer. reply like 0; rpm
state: 8400; rpm
